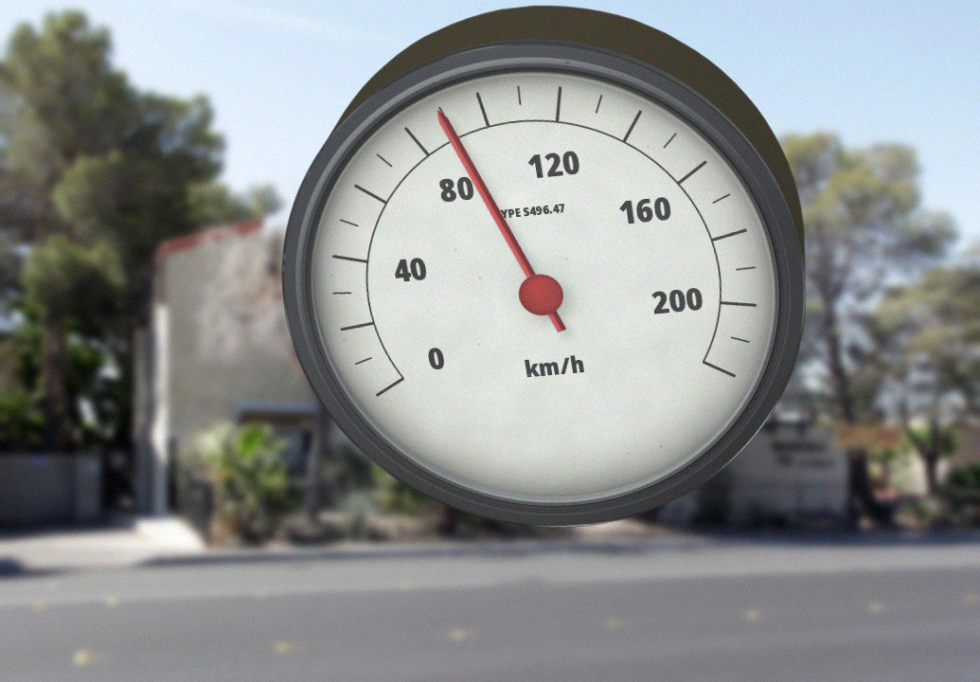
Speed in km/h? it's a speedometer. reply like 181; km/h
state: 90; km/h
